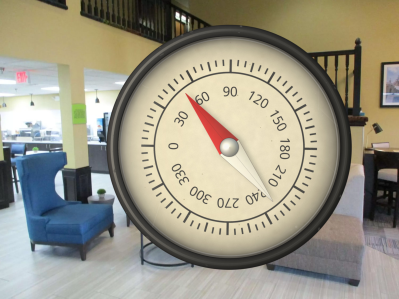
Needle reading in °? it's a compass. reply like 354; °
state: 50; °
